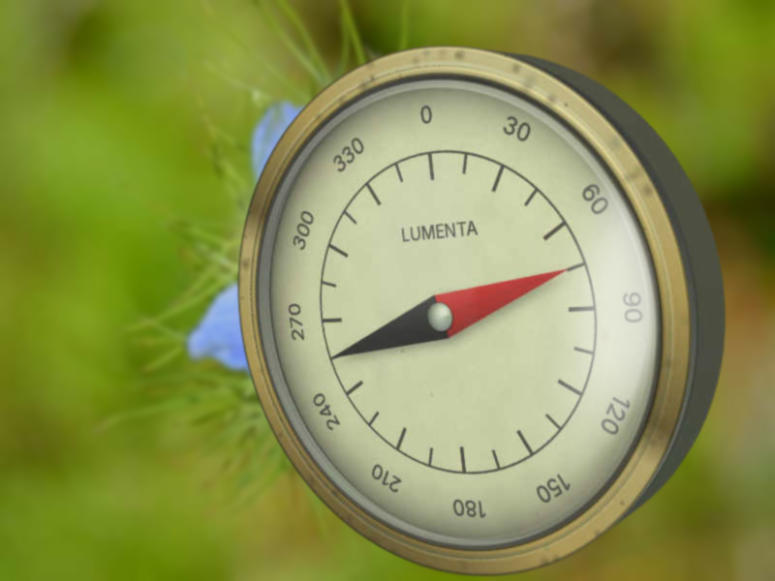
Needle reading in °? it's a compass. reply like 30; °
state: 75; °
